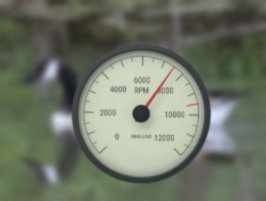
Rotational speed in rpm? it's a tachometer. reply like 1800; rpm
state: 7500; rpm
